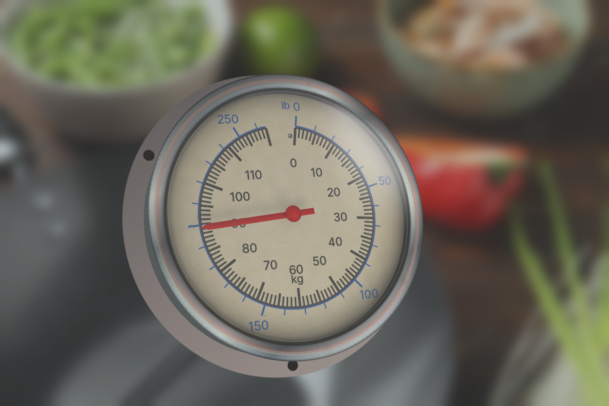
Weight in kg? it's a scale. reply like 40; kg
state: 90; kg
